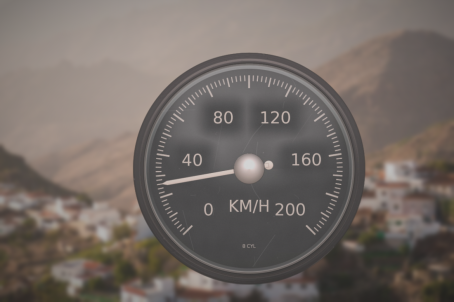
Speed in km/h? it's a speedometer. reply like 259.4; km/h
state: 26; km/h
